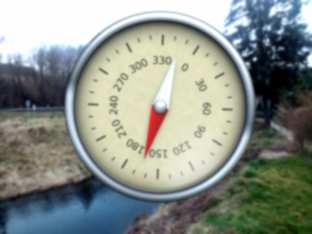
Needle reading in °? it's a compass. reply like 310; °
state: 165; °
